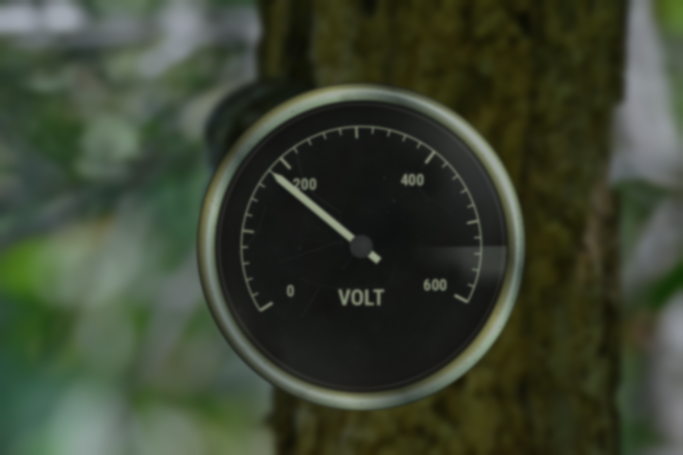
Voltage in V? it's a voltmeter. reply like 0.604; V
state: 180; V
